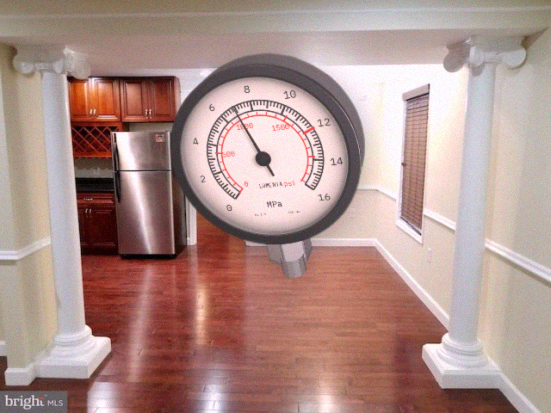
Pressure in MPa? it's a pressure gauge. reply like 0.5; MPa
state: 7; MPa
